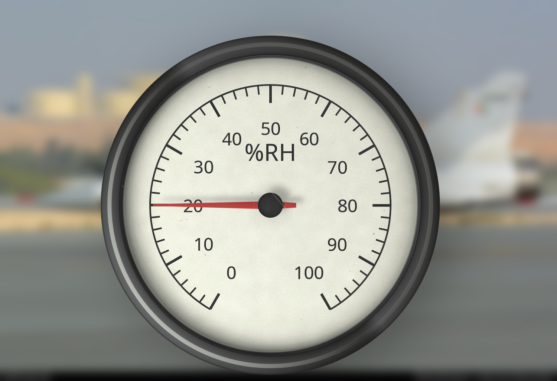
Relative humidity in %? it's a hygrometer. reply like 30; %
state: 20; %
